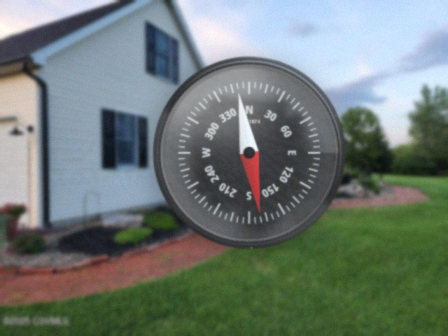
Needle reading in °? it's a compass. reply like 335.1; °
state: 170; °
